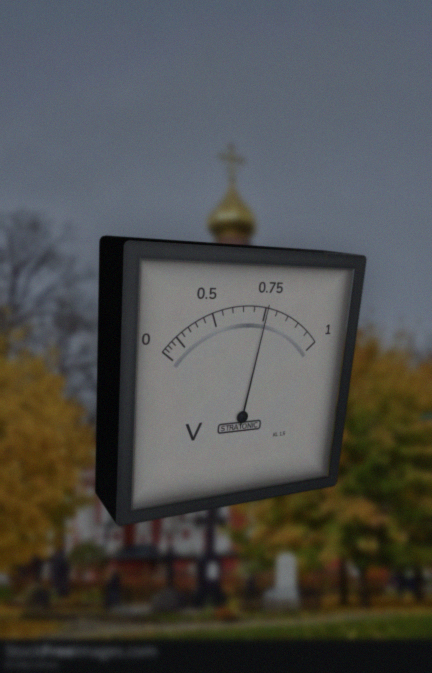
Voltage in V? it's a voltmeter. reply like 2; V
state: 0.75; V
